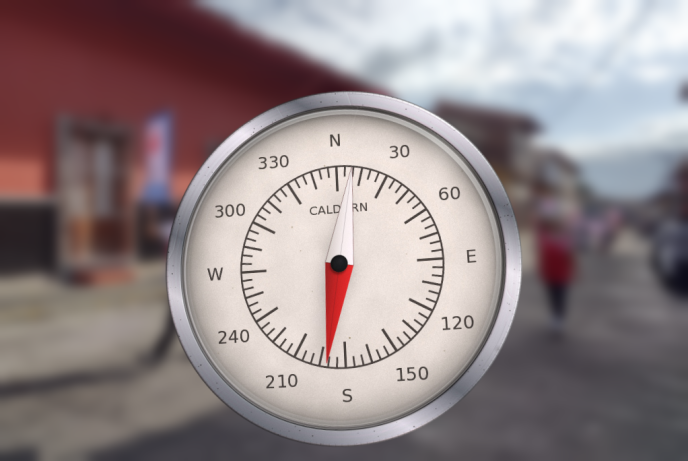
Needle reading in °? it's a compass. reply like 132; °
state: 190; °
